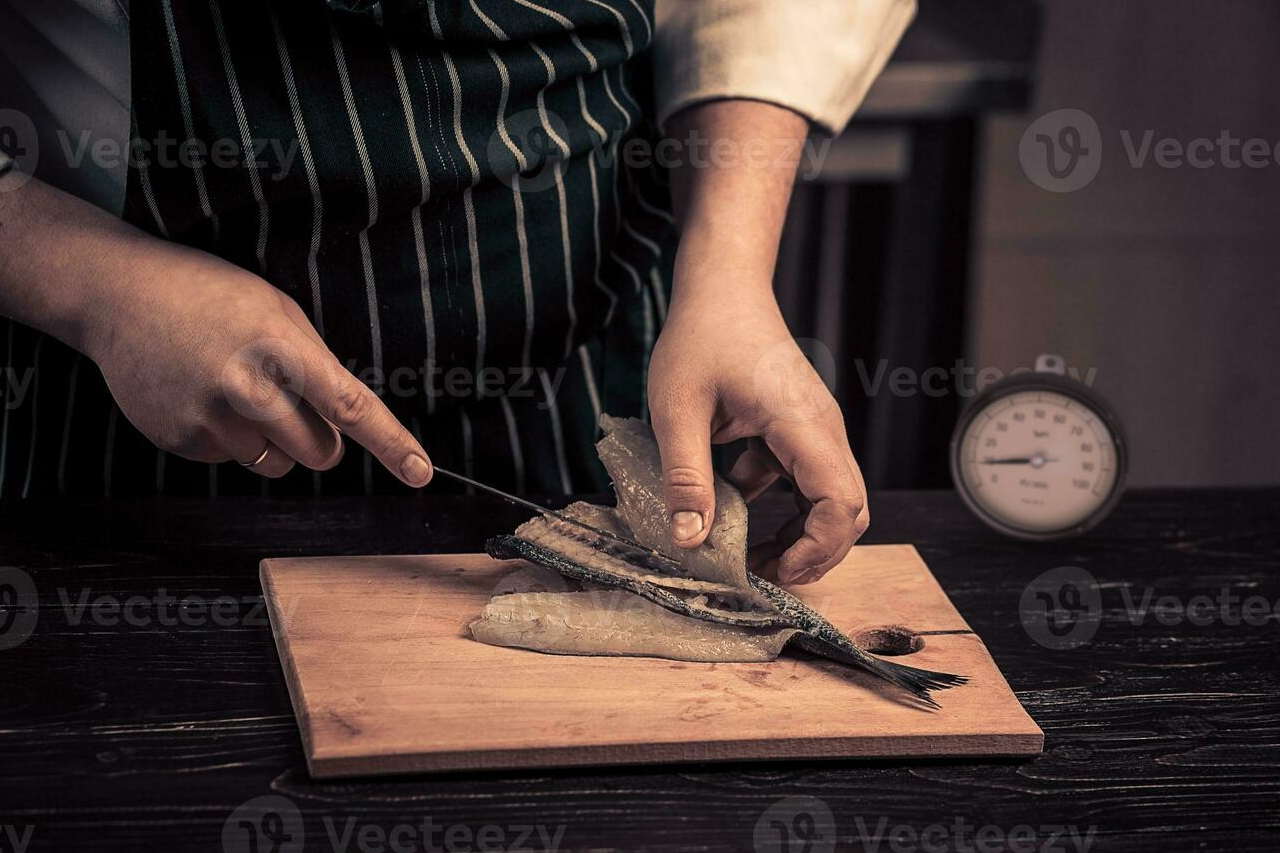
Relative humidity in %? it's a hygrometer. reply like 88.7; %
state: 10; %
